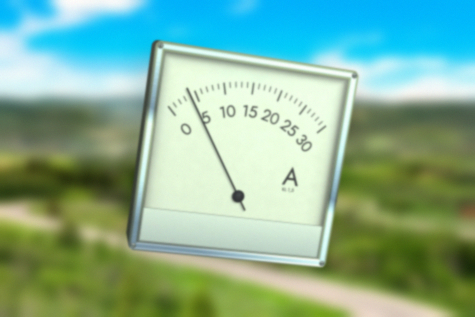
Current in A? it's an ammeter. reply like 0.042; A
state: 4; A
